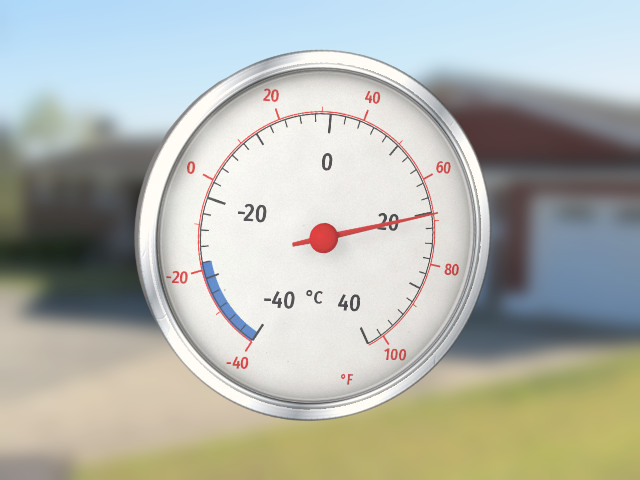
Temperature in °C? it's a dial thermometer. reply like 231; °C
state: 20; °C
